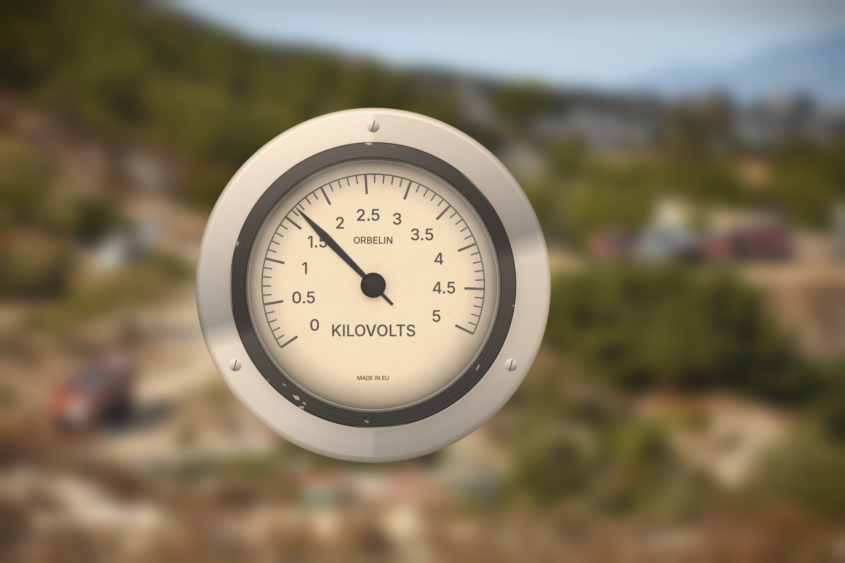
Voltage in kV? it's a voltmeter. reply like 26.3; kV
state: 1.65; kV
